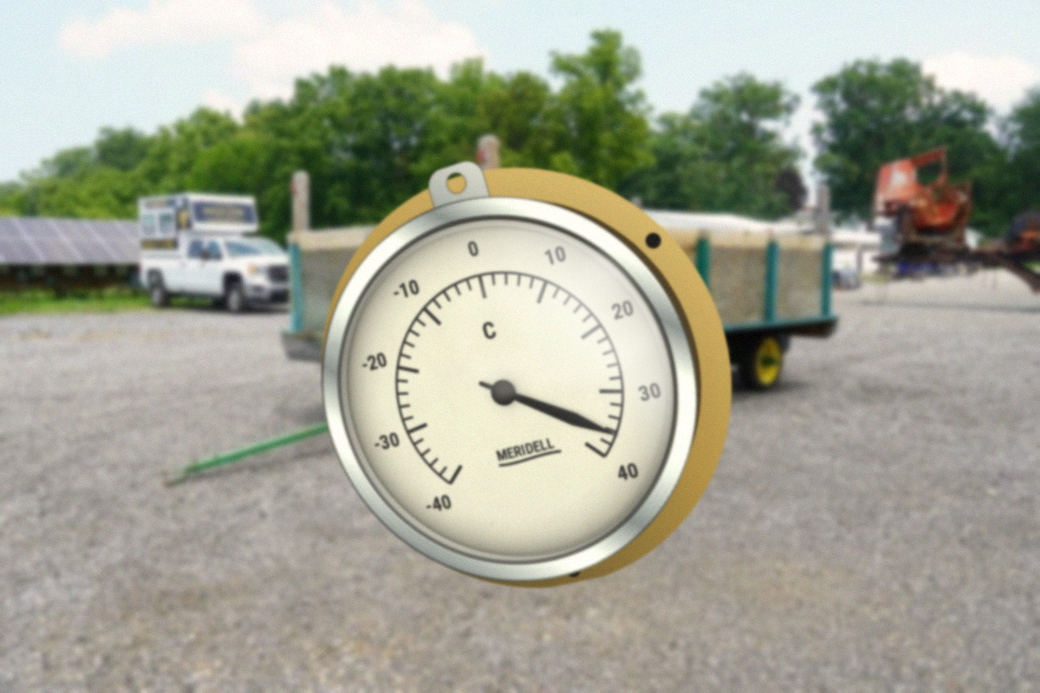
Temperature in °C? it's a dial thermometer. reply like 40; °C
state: 36; °C
